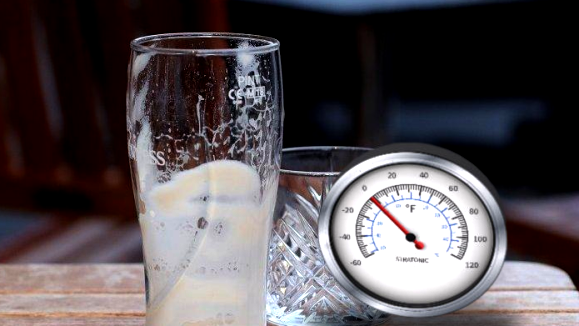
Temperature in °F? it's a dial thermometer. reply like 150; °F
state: 0; °F
